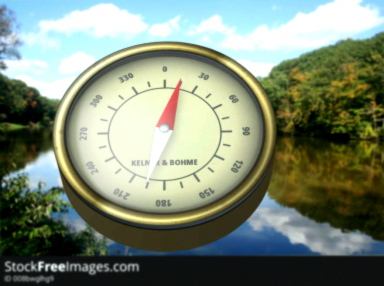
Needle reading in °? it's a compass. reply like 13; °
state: 15; °
